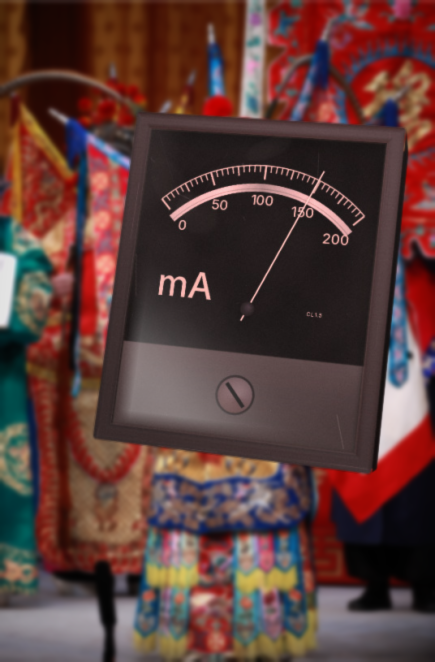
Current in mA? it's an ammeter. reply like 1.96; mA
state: 150; mA
